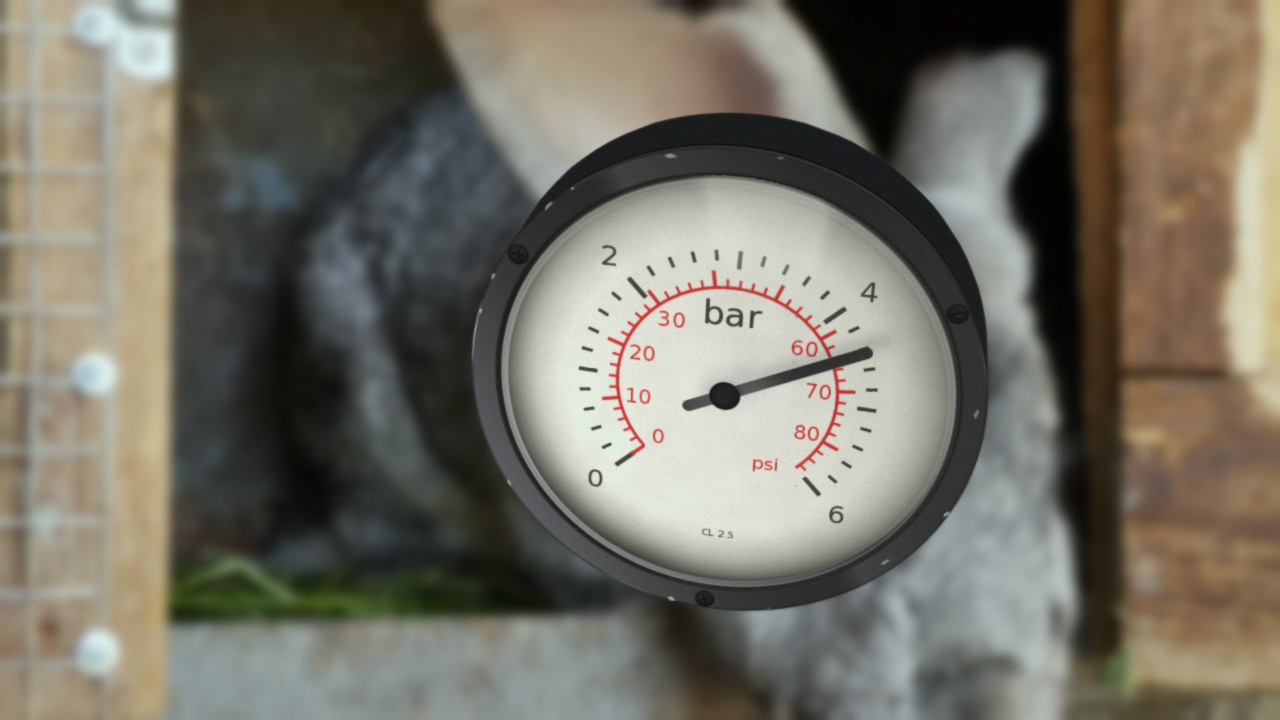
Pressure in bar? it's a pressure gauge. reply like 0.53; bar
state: 4.4; bar
